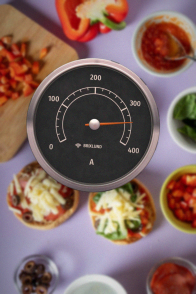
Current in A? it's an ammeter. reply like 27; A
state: 340; A
